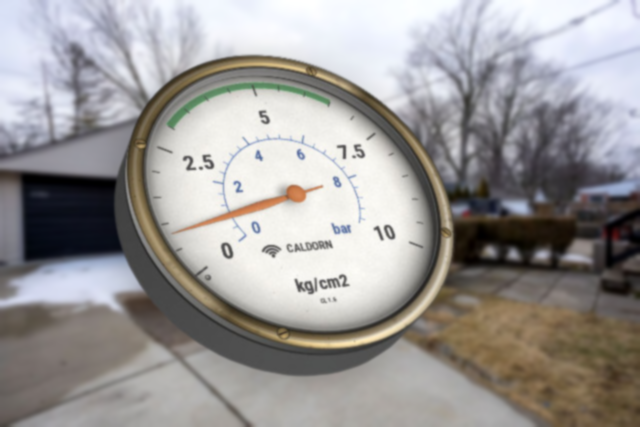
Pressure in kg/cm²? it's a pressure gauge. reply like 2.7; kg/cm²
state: 0.75; kg/cm²
